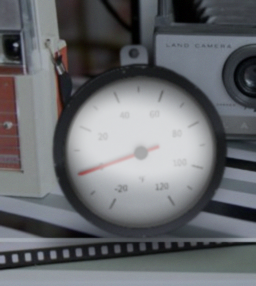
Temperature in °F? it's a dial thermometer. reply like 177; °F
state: 0; °F
